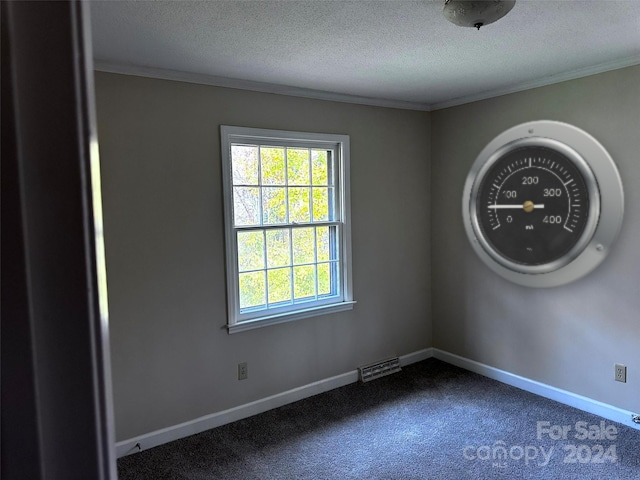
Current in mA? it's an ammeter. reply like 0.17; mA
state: 50; mA
